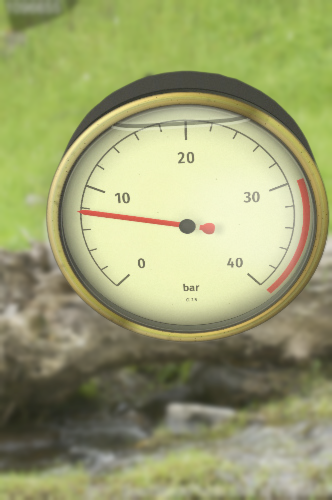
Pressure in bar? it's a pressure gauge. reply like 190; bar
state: 8; bar
